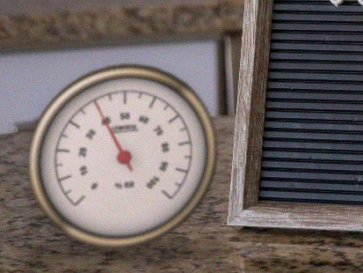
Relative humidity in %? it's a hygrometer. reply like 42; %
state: 40; %
